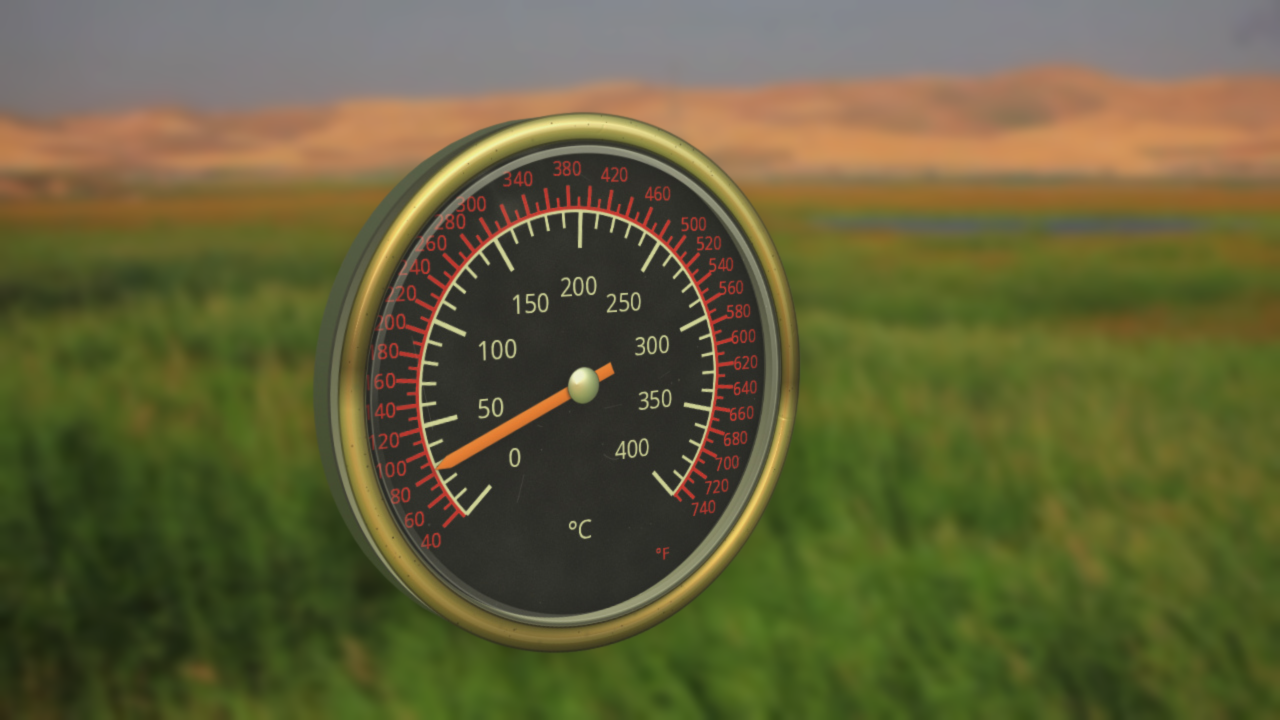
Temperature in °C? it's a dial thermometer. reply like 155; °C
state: 30; °C
